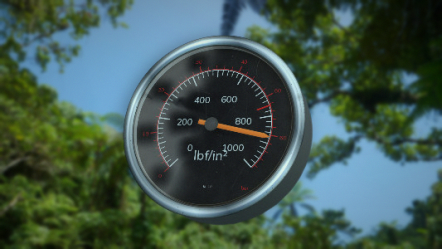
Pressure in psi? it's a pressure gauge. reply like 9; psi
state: 880; psi
